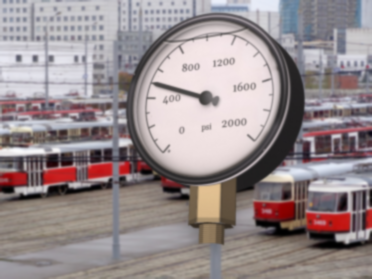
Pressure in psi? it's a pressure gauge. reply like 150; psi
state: 500; psi
